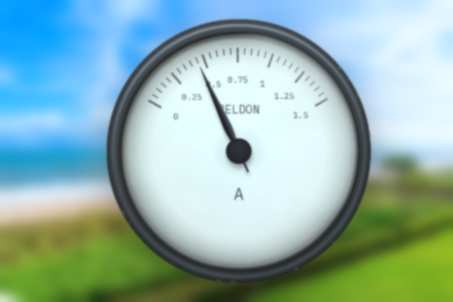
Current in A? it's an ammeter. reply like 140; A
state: 0.45; A
